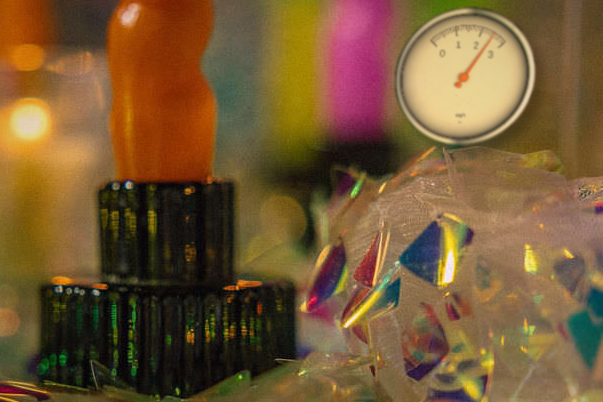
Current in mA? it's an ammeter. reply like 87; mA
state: 2.5; mA
